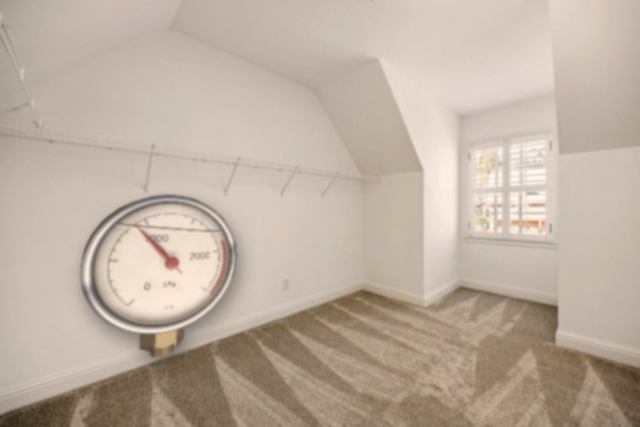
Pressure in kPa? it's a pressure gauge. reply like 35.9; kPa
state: 900; kPa
